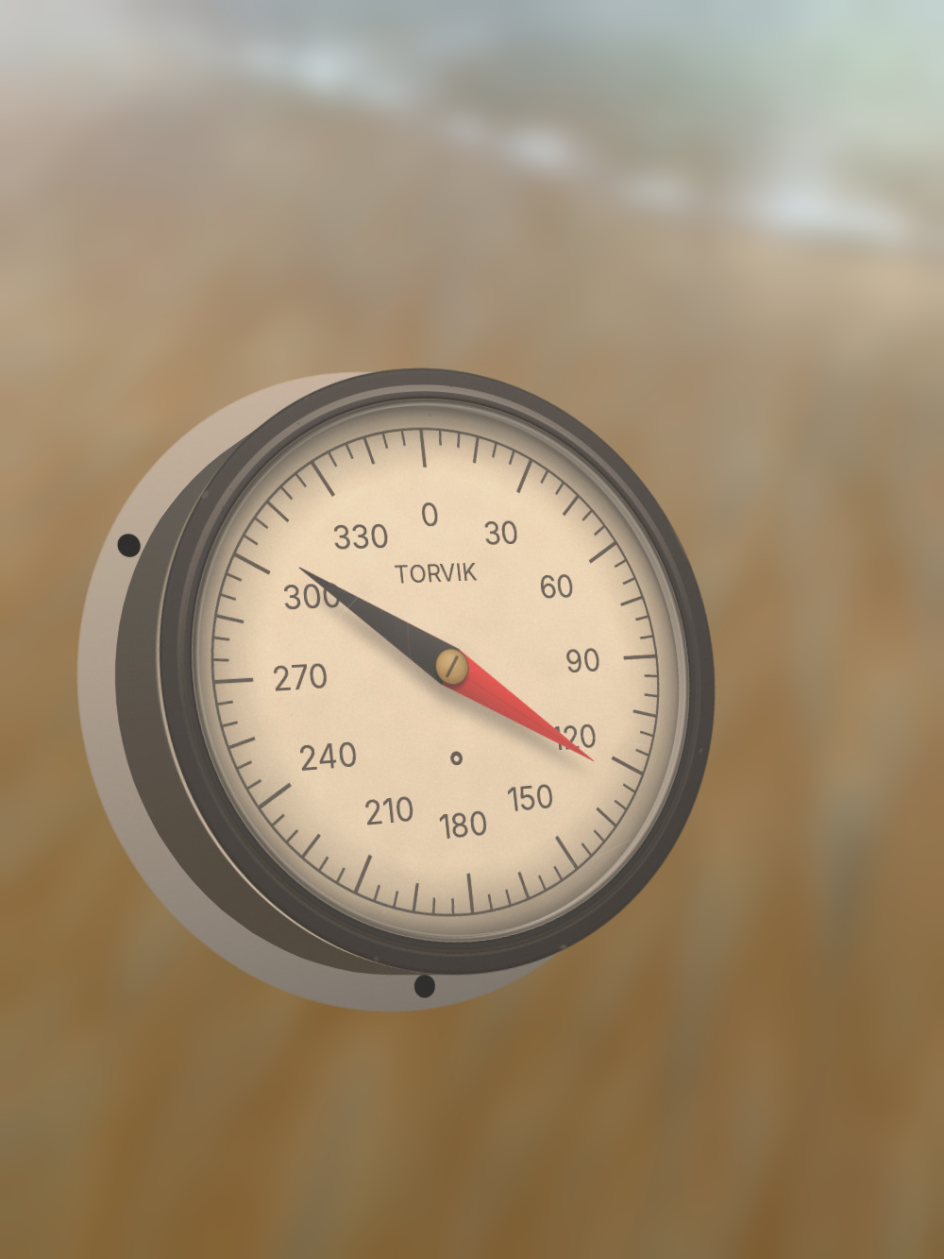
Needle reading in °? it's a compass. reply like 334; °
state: 125; °
